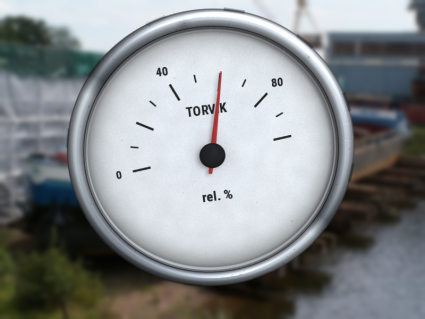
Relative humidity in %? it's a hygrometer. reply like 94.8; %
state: 60; %
